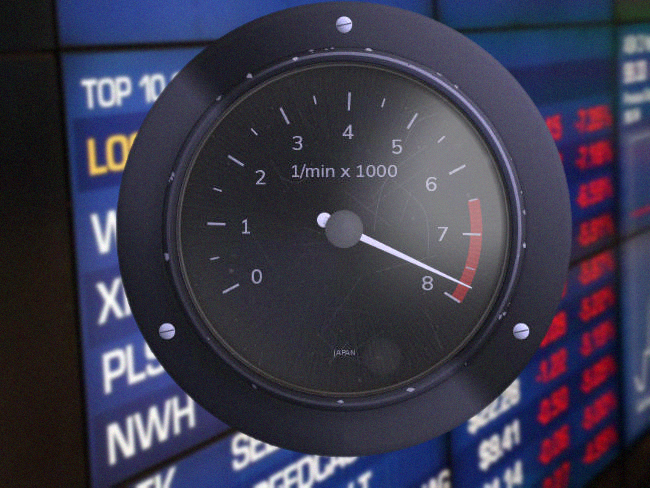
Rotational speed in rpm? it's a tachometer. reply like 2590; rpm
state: 7750; rpm
